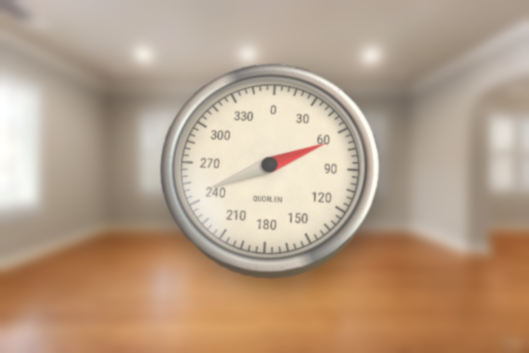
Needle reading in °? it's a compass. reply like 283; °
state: 65; °
